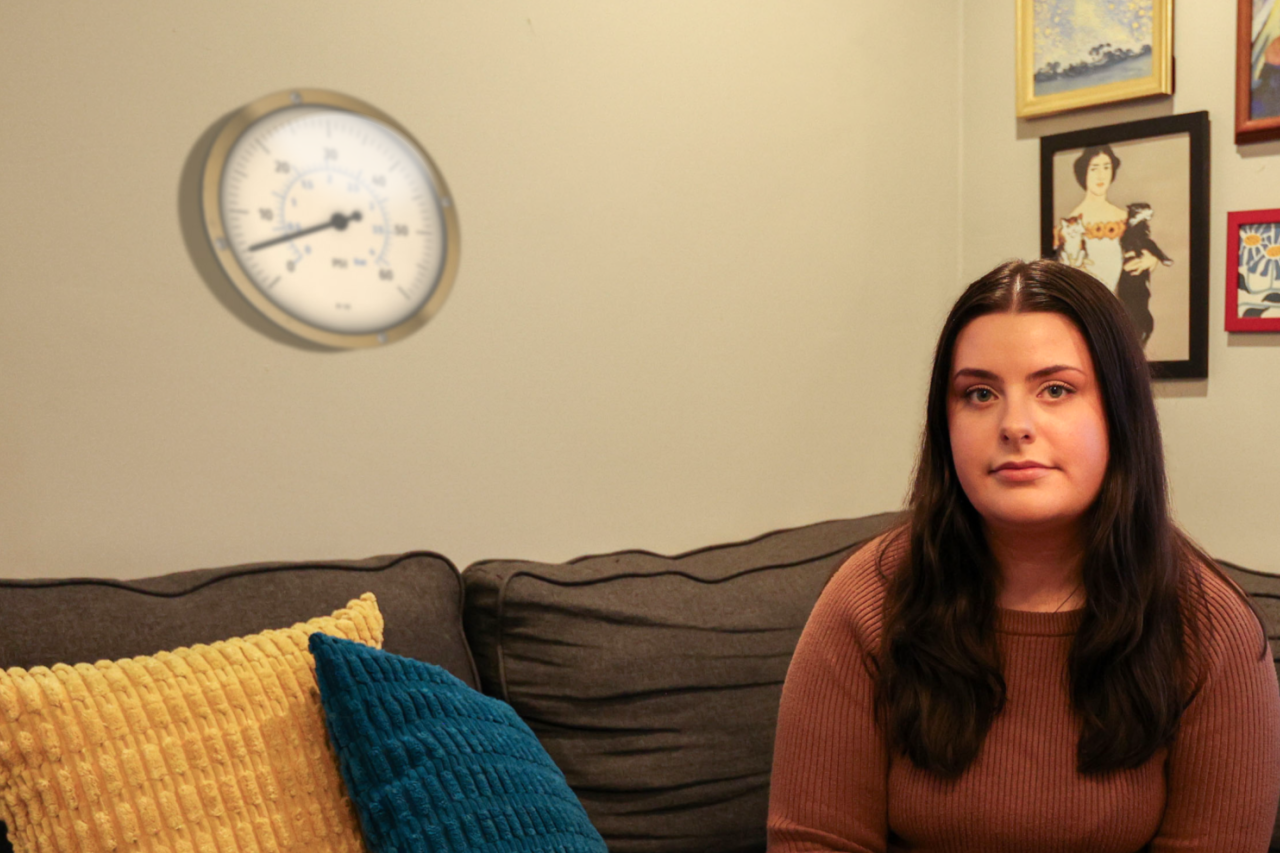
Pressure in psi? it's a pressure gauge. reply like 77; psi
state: 5; psi
